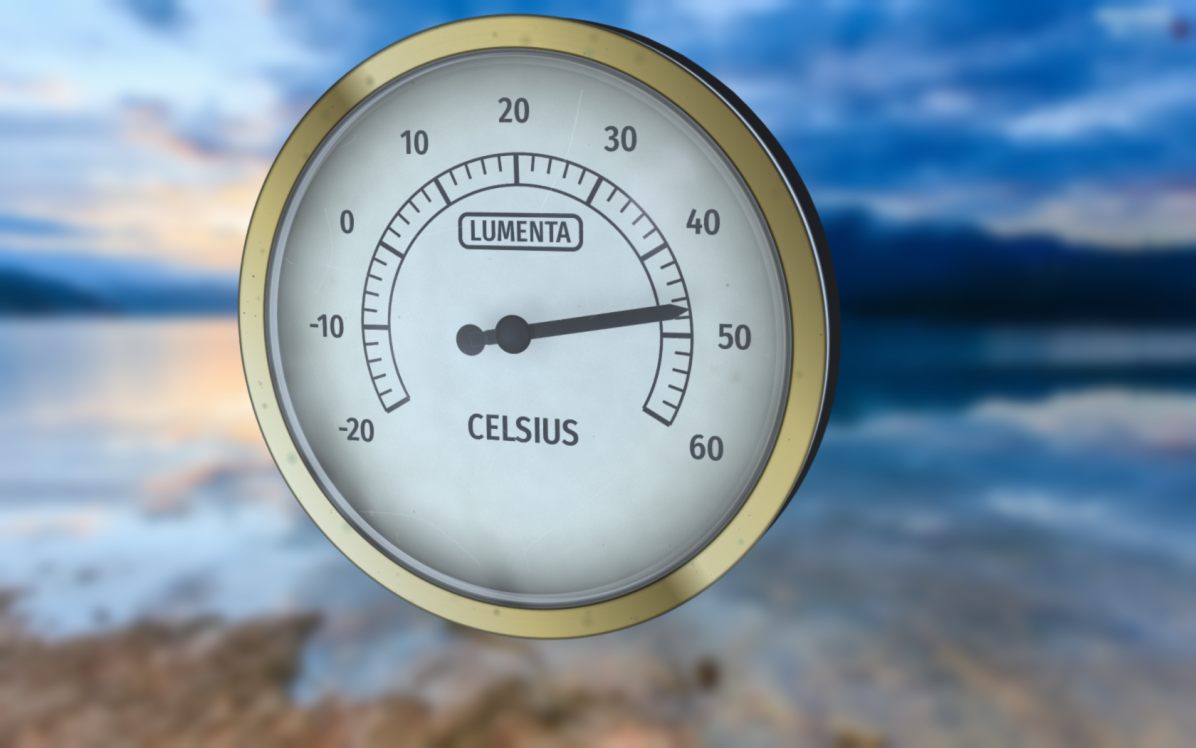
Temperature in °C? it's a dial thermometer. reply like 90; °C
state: 47; °C
